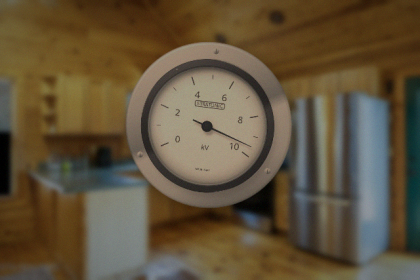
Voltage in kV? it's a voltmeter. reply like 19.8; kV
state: 9.5; kV
